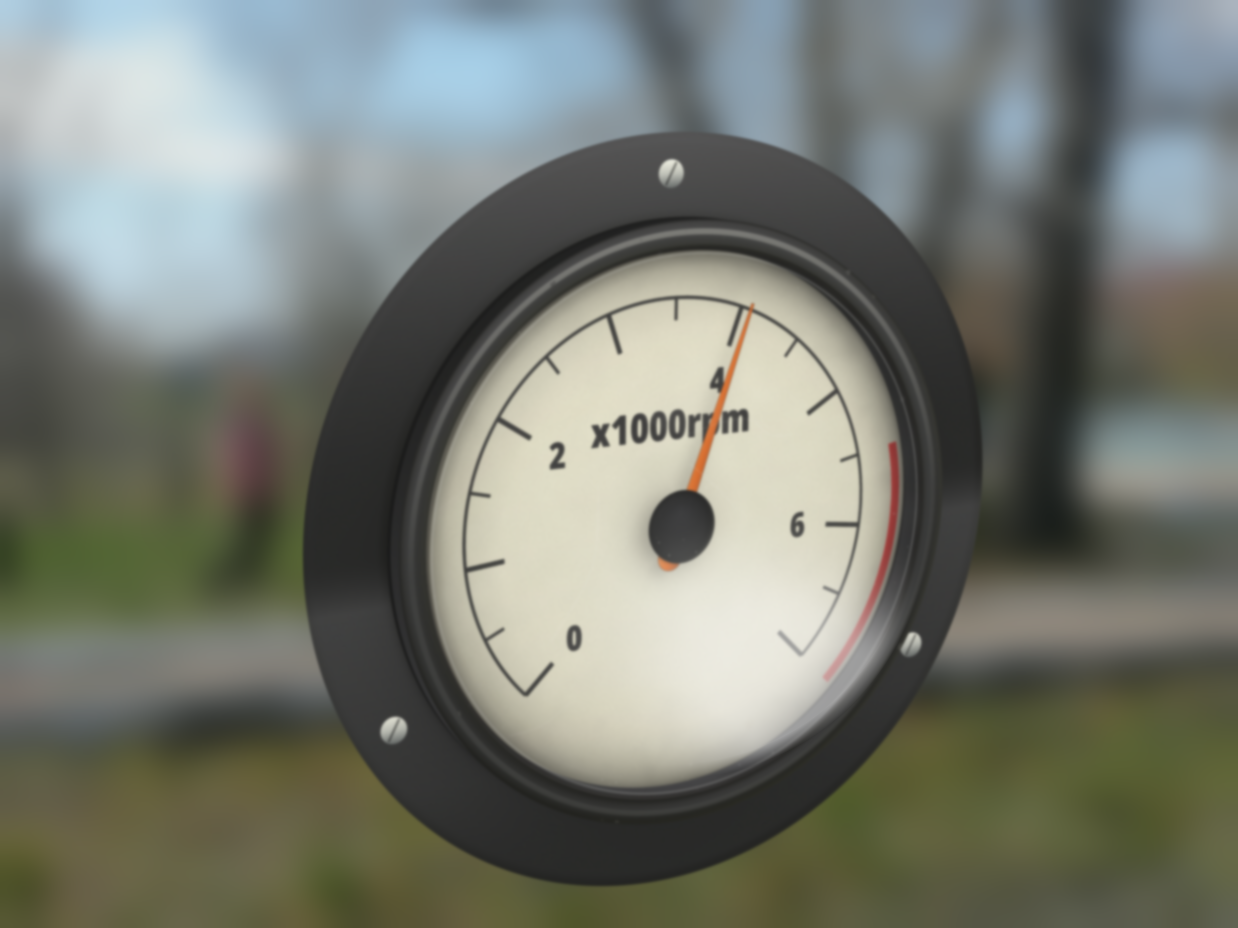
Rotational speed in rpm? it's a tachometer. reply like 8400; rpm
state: 4000; rpm
